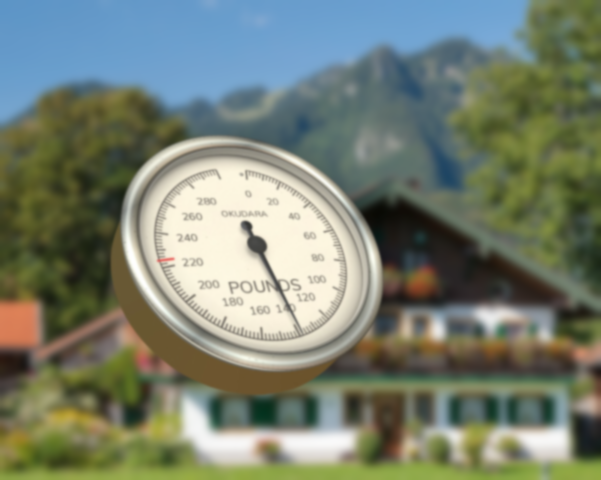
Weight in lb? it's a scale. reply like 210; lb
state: 140; lb
